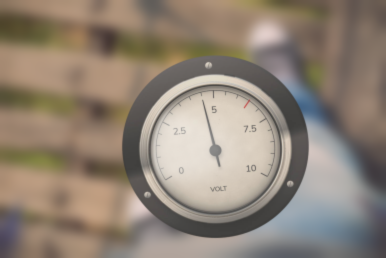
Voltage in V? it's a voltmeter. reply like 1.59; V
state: 4.5; V
